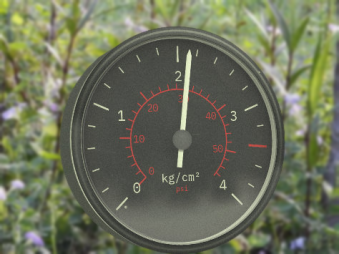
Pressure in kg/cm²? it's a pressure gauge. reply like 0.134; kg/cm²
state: 2.1; kg/cm²
